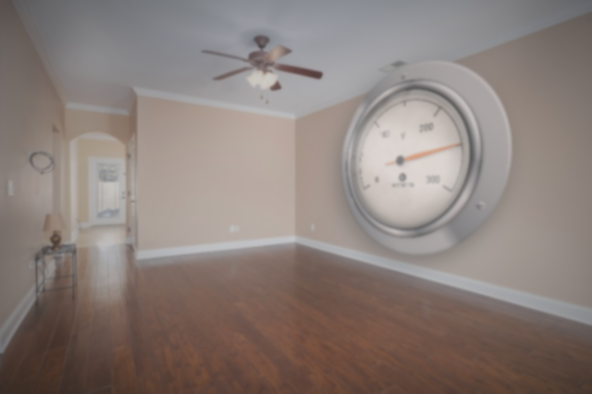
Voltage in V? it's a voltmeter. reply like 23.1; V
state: 250; V
